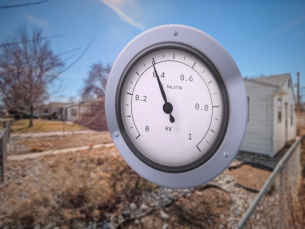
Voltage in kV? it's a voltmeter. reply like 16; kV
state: 0.4; kV
